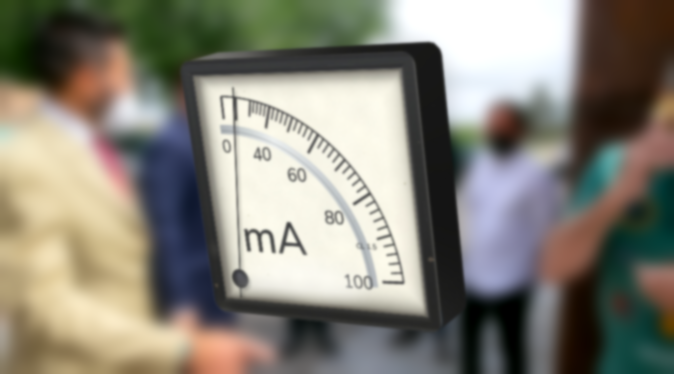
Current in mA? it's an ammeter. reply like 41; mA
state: 20; mA
